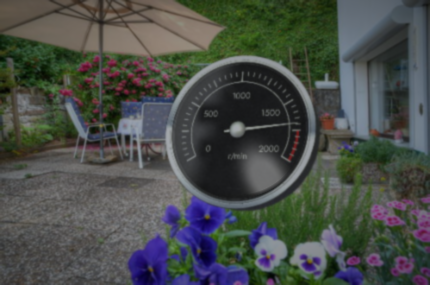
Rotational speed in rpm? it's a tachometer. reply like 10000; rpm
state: 1700; rpm
